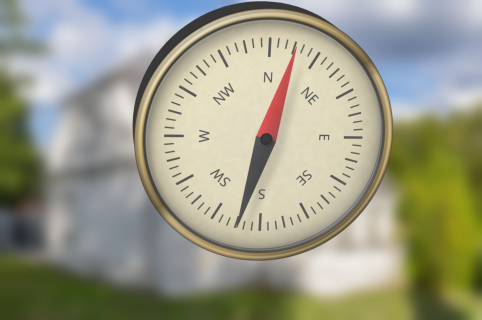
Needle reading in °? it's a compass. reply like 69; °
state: 15; °
